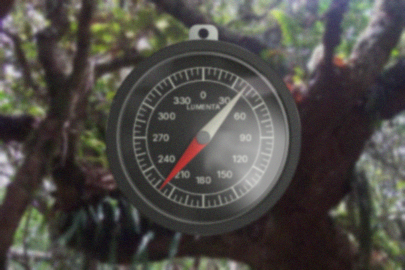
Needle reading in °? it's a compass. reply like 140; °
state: 220; °
